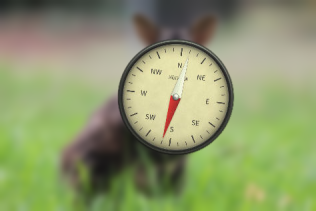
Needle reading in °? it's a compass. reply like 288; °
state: 190; °
